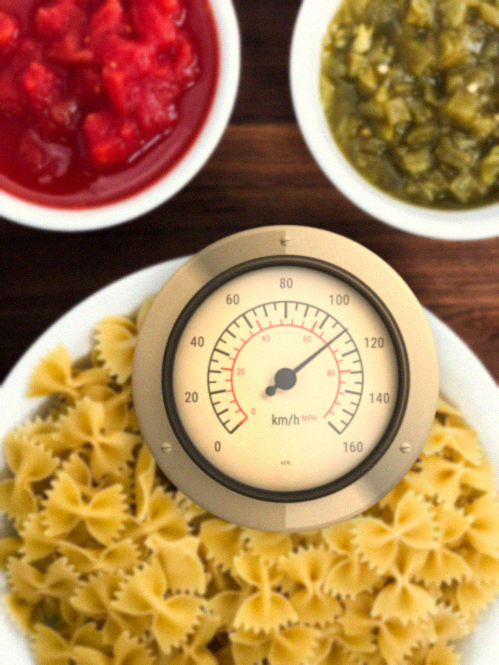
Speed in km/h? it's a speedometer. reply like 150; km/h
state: 110; km/h
